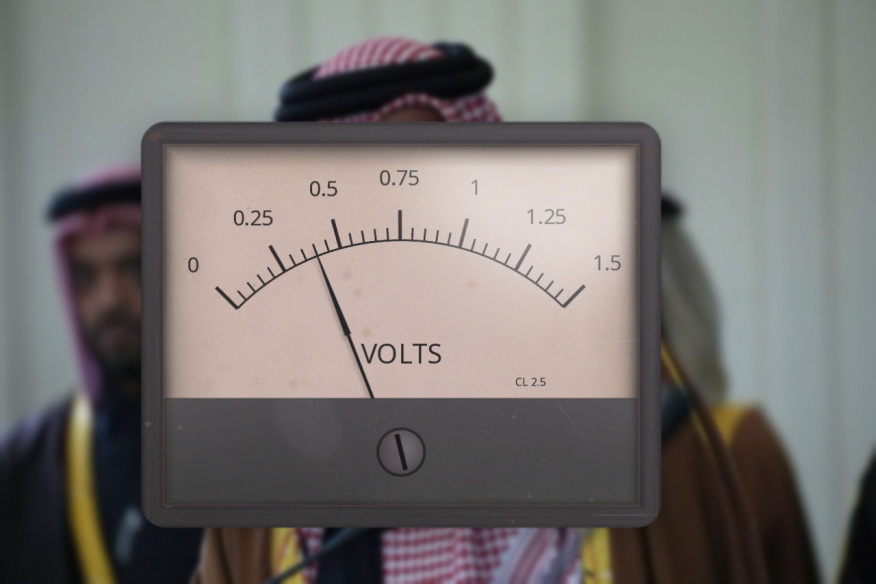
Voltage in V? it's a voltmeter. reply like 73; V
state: 0.4; V
